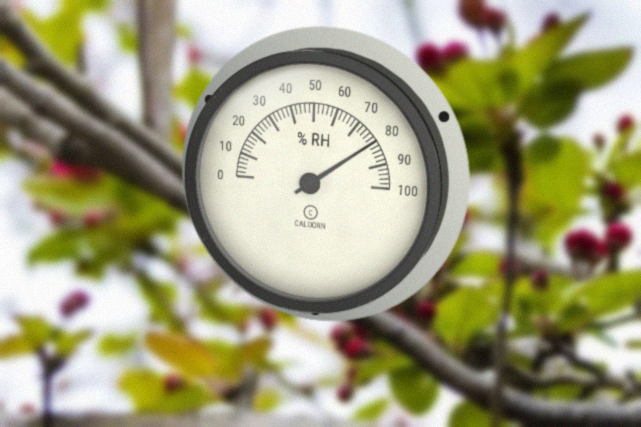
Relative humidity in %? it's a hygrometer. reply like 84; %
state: 80; %
